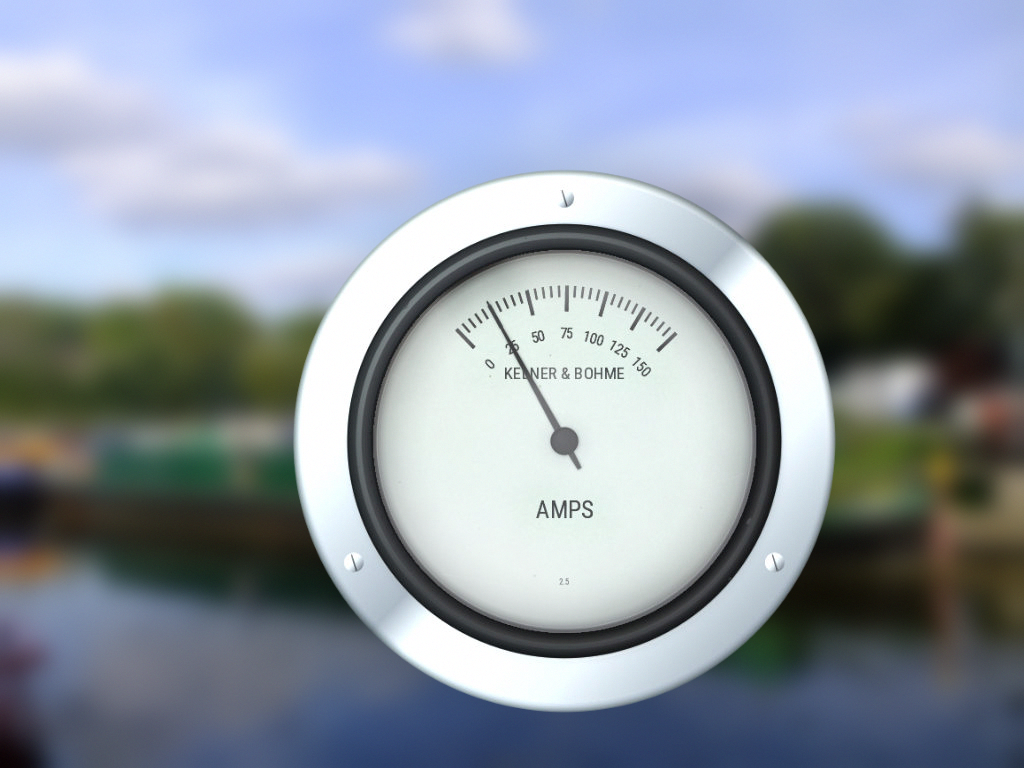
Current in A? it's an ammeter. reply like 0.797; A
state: 25; A
